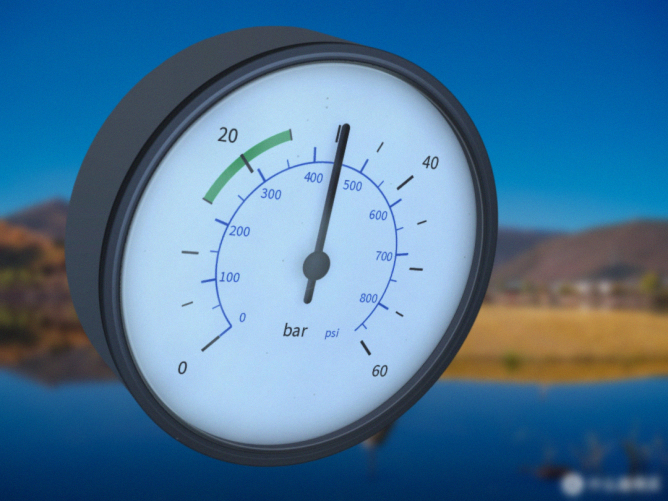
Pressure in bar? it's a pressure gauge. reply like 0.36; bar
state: 30; bar
